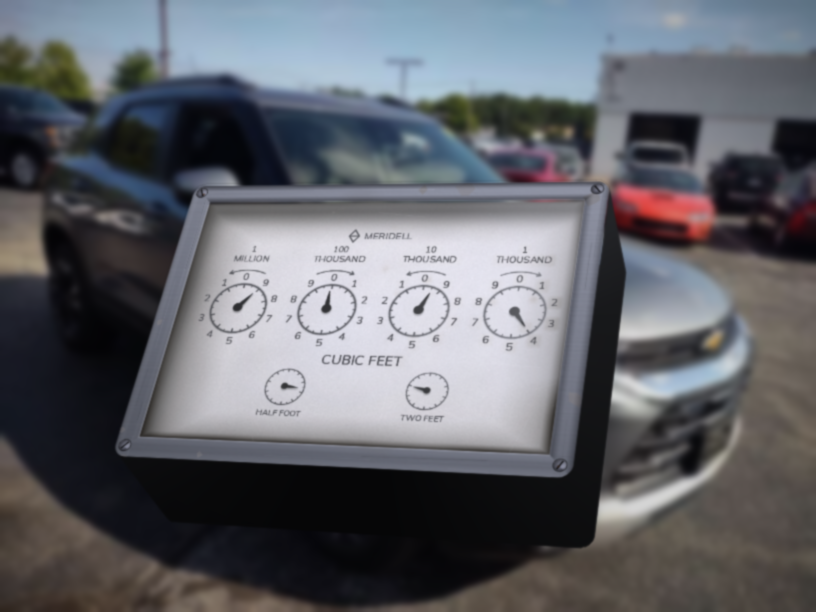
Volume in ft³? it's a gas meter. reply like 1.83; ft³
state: 899400; ft³
